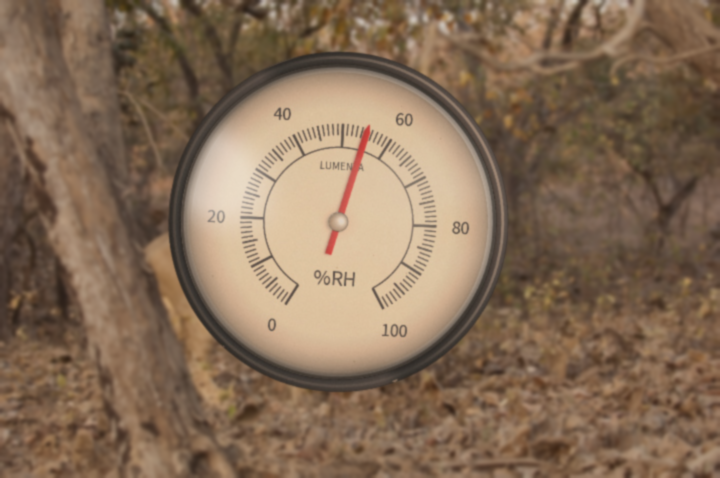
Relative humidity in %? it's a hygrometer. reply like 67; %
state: 55; %
